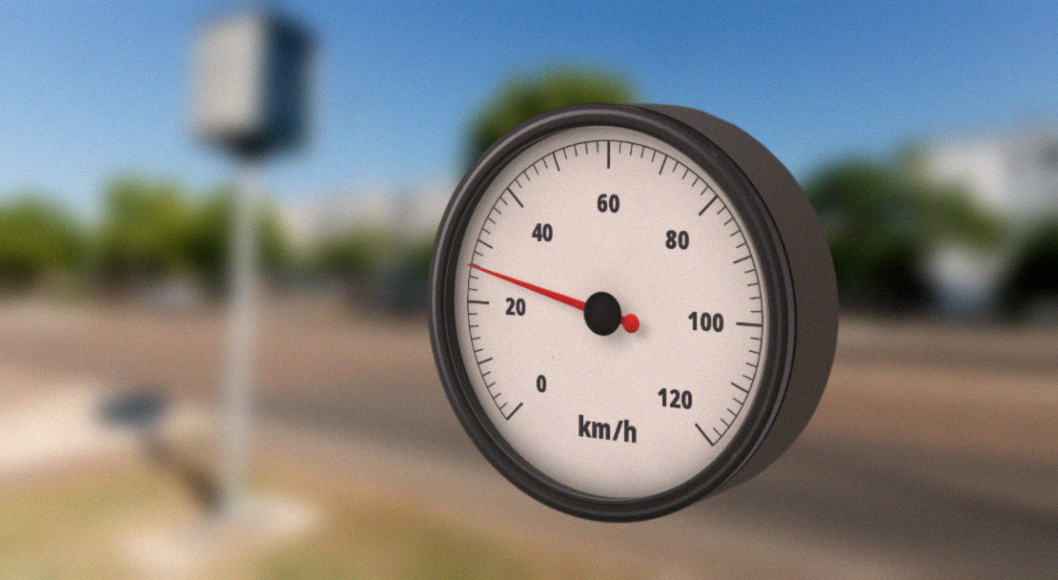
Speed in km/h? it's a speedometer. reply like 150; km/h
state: 26; km/h
